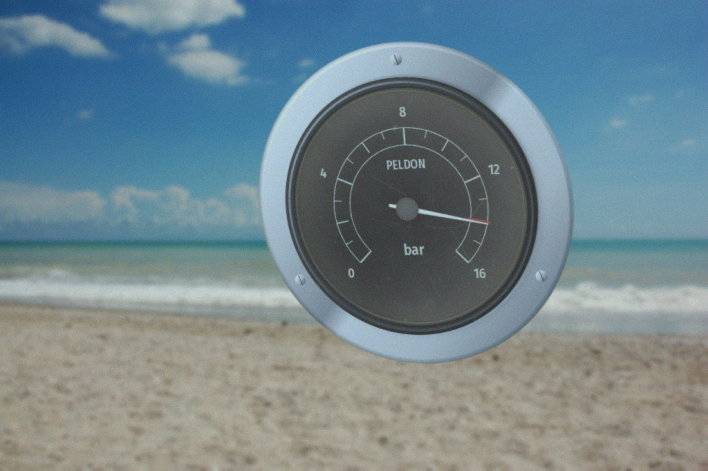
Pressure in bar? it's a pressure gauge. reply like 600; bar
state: 14; bar
